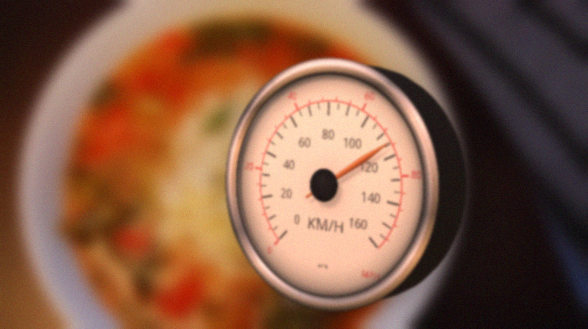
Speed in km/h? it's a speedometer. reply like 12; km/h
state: 115; km/h
